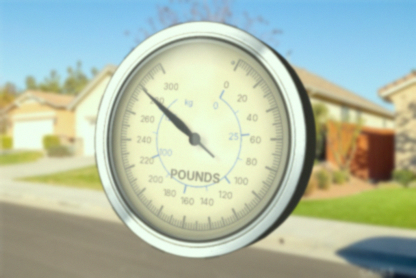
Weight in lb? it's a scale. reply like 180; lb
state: 280; lb
